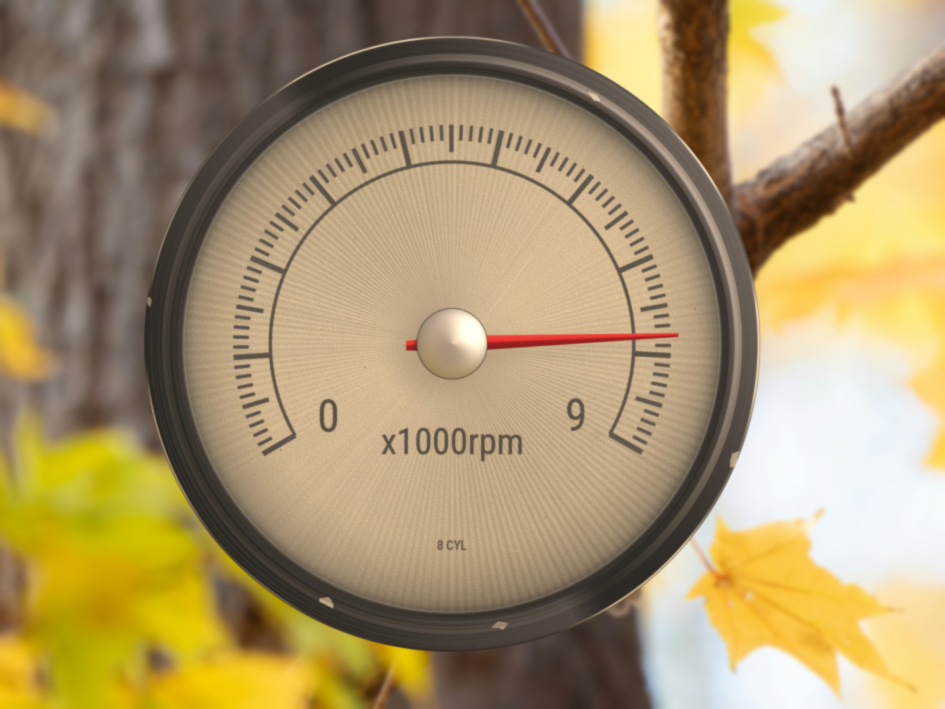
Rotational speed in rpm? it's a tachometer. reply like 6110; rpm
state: 7800; rpm
